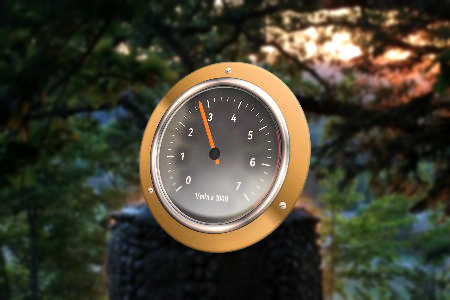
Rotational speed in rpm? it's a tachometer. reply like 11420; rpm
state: 2800; rpm
